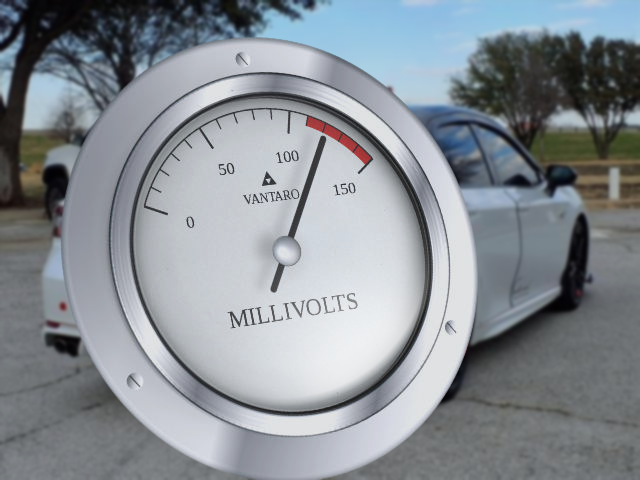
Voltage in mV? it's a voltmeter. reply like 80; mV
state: 120; mV
